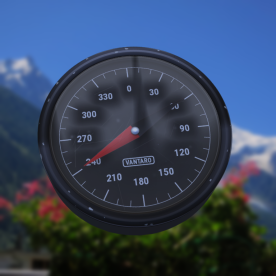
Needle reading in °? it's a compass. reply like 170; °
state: 240; °
